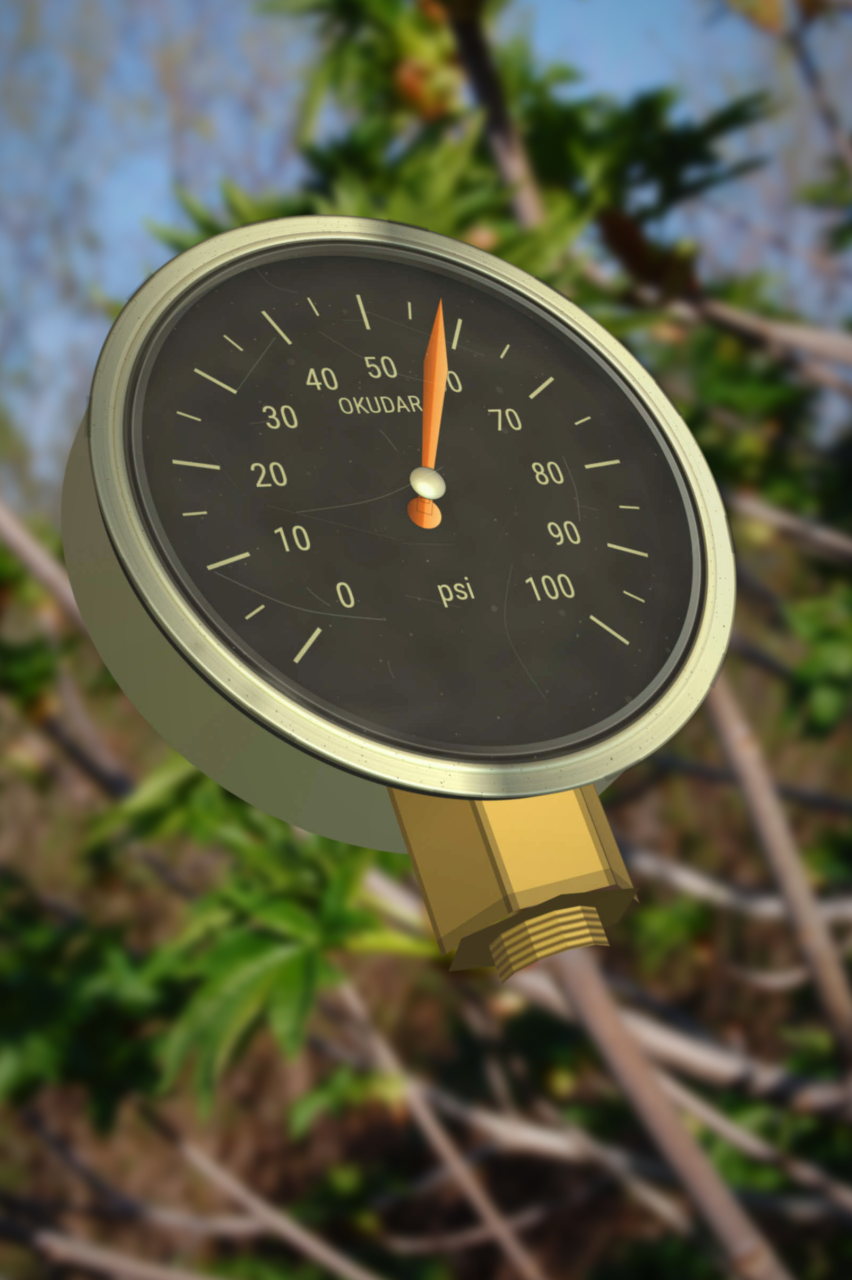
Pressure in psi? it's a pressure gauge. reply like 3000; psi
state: 57.5; psi
